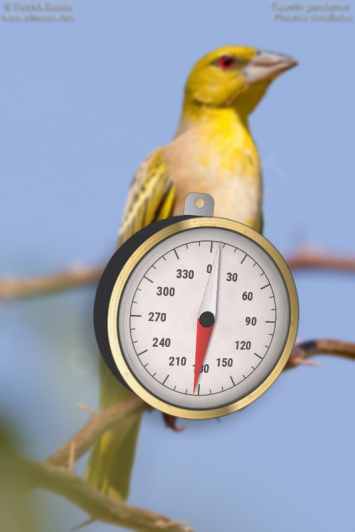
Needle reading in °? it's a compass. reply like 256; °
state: 185; °
